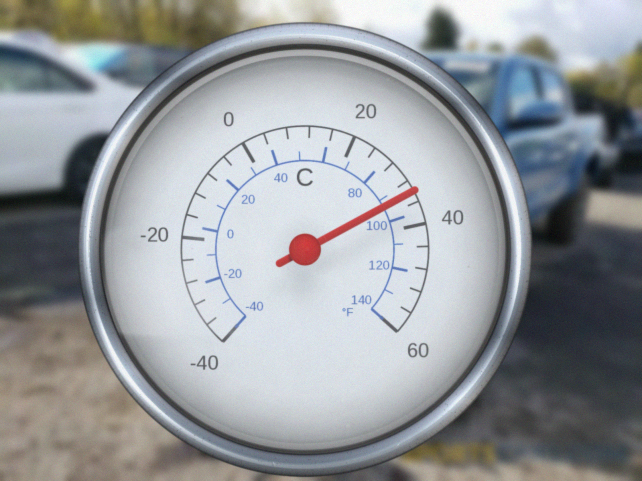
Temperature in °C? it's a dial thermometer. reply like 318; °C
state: 34; °C
